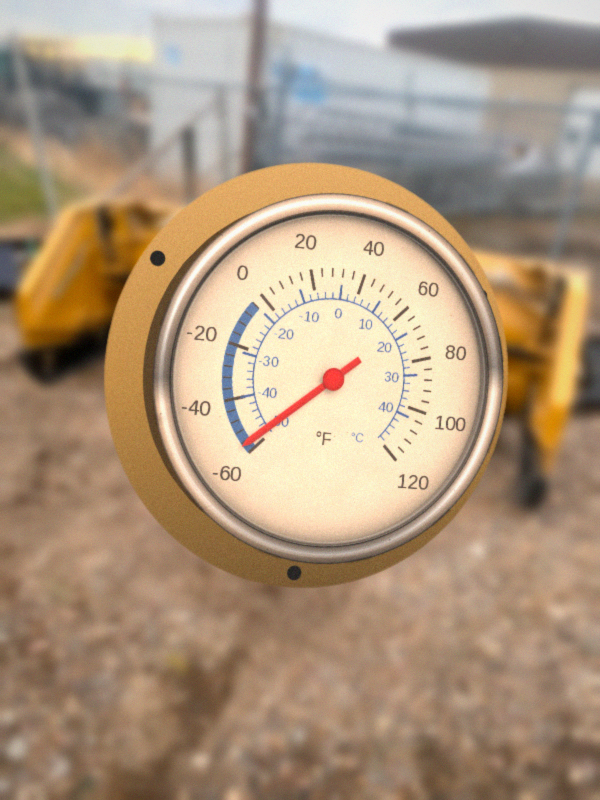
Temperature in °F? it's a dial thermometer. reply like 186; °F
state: -56; °F
